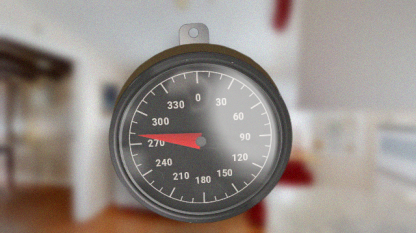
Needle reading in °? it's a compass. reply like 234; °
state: 280; °
